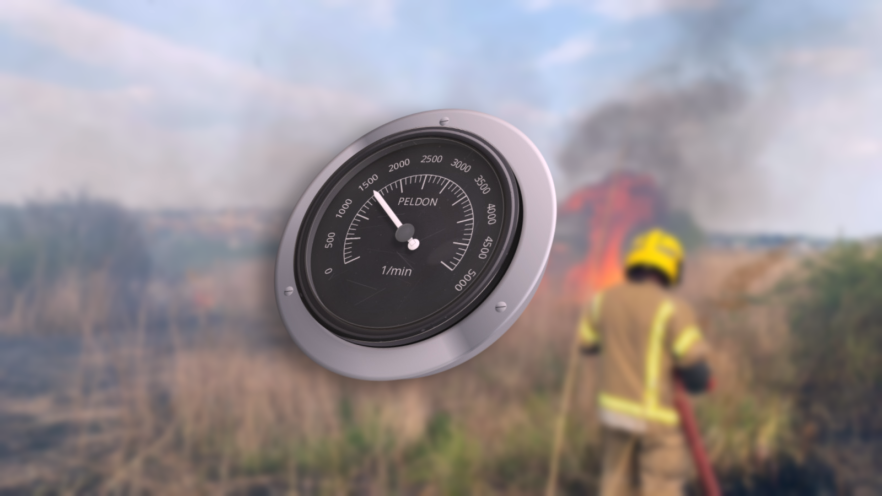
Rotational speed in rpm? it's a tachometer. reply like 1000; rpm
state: 1500; rpm
